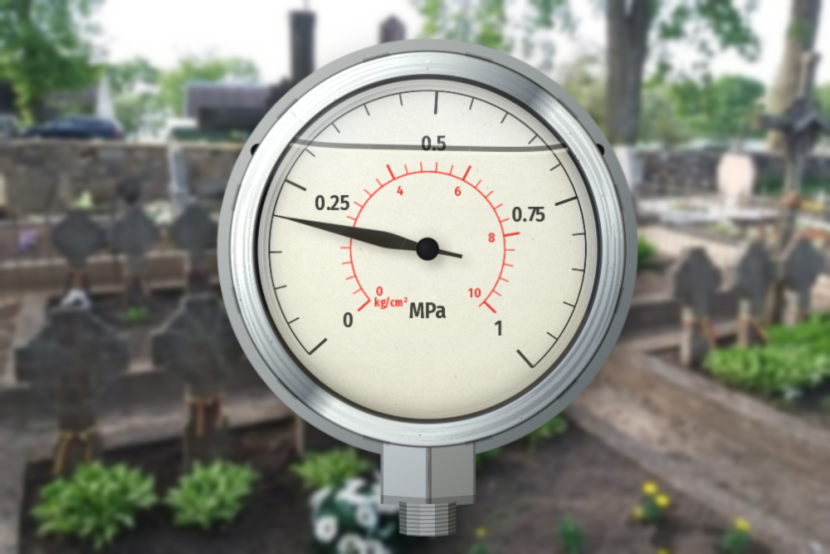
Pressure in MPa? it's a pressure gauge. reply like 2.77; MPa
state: 0.2; MPa
